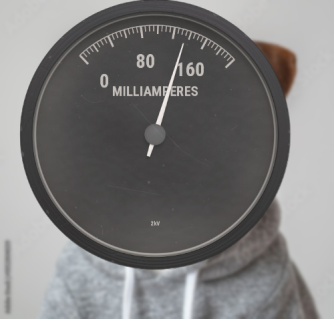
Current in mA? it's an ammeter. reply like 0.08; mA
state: 135; mA
